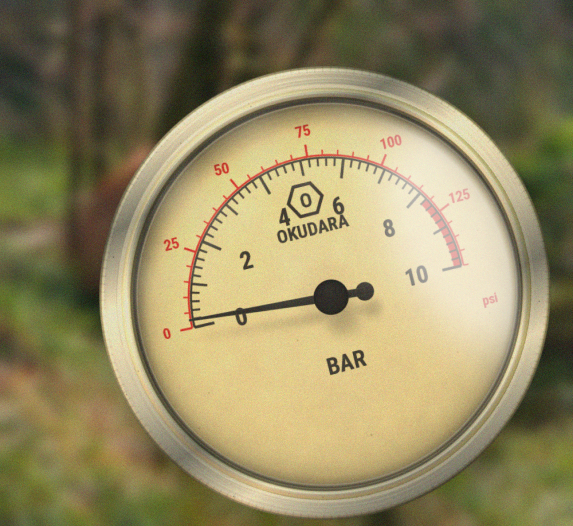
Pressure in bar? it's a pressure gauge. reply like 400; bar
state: 0.2; bar
